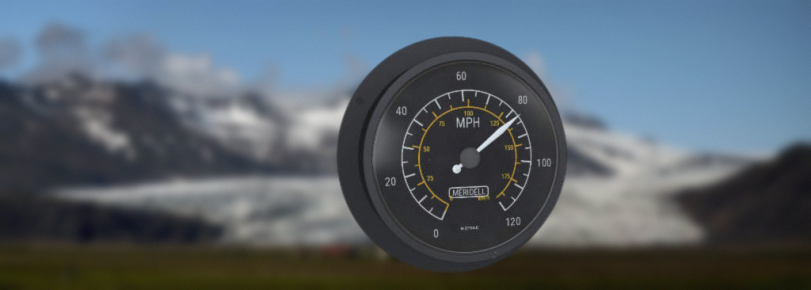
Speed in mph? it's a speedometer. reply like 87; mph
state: 82.5; mph
